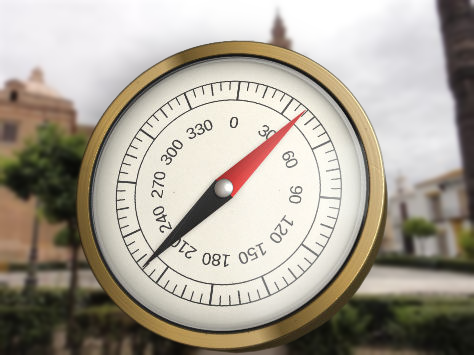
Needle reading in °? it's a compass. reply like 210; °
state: 40; °
